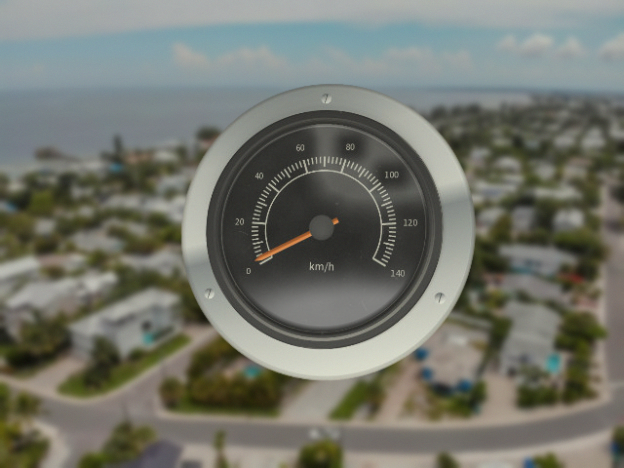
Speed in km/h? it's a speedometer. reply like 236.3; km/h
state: 2; km/h
